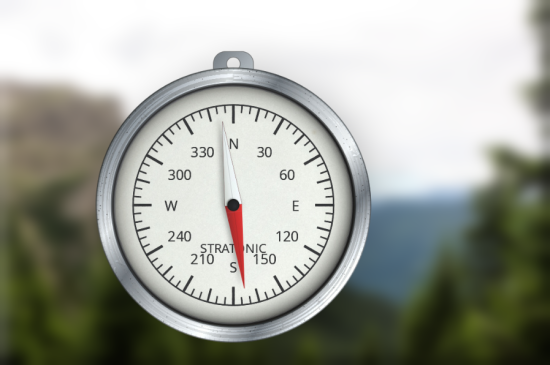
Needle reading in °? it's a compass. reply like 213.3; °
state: 172.5; °
